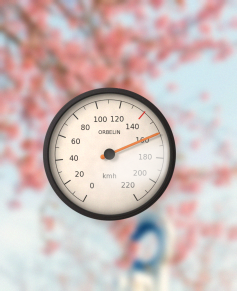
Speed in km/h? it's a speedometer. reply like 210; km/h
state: 160; km/h
